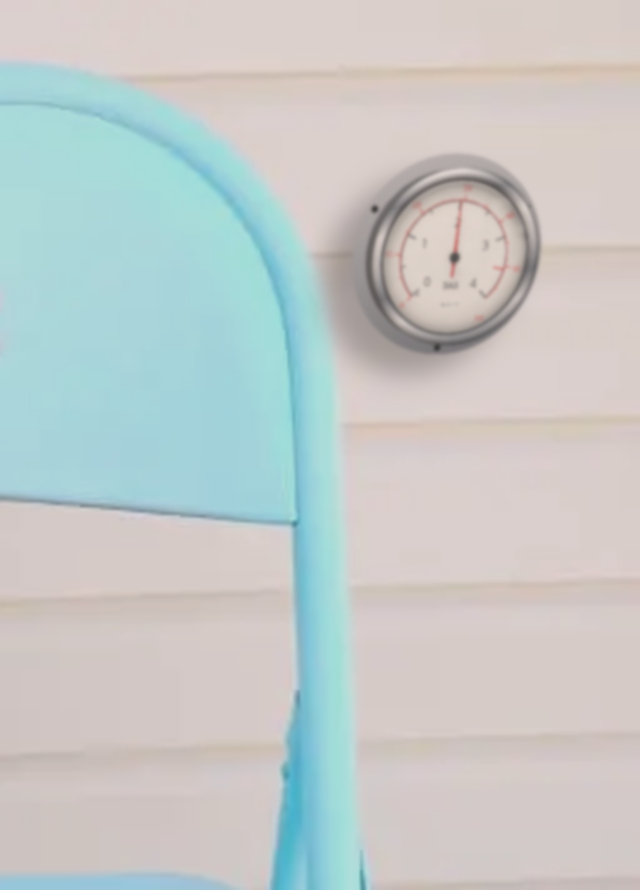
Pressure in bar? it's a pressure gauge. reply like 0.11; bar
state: 2; bar
